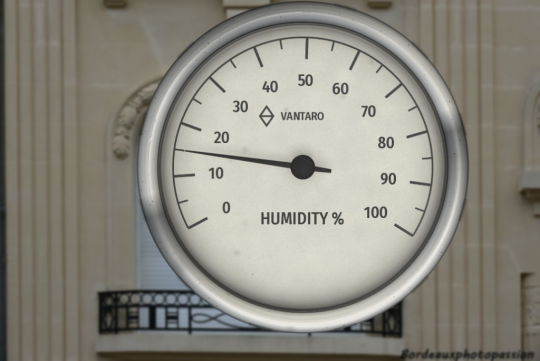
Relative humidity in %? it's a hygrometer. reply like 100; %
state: 15; %
